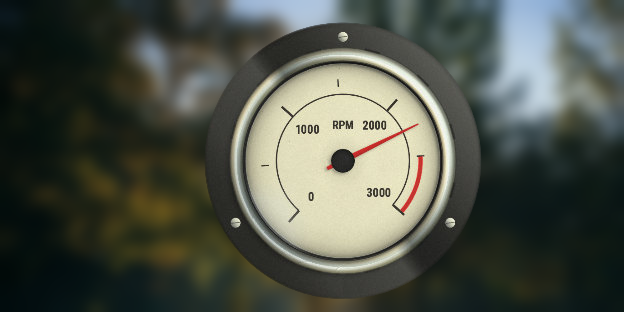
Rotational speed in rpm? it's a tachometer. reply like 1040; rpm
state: 2250; rpm
